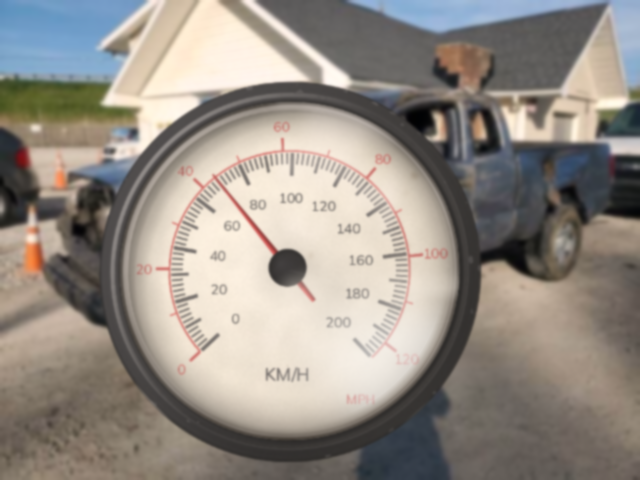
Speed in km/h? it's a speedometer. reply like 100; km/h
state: 70; km/h
